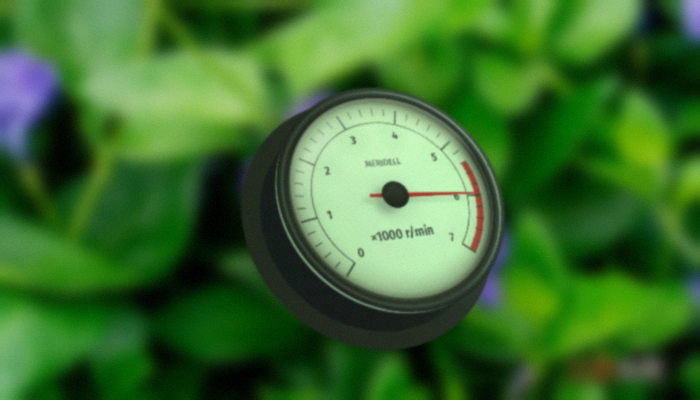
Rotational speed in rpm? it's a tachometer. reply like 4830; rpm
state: 6000; rpm
